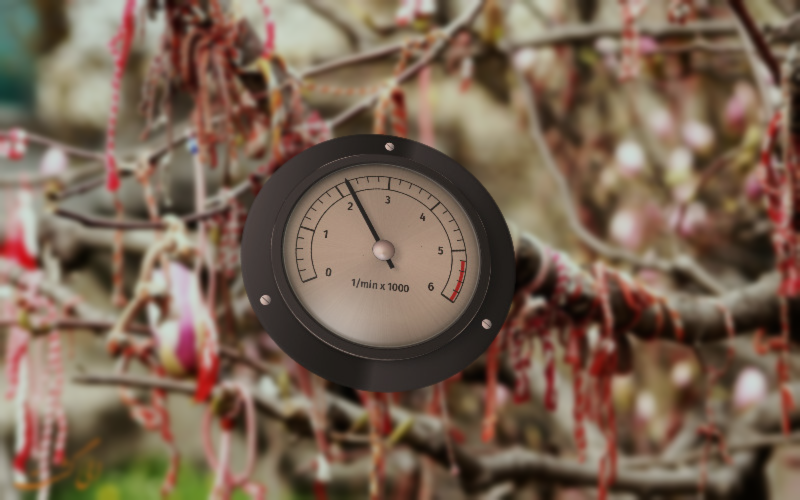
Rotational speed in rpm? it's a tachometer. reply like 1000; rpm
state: 2200; rpm
